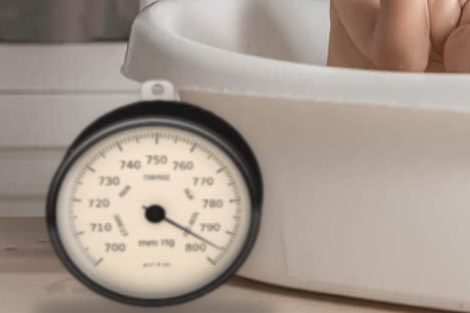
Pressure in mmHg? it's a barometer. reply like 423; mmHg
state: 795; mmHg
